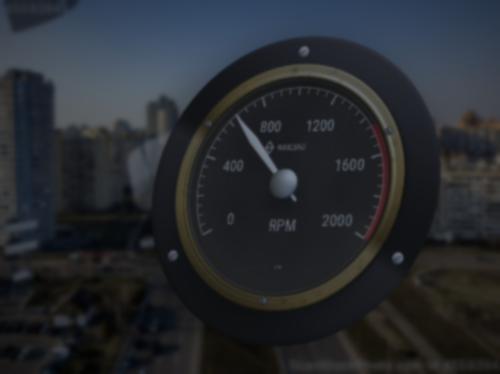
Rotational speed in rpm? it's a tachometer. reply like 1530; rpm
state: 650; rpm
